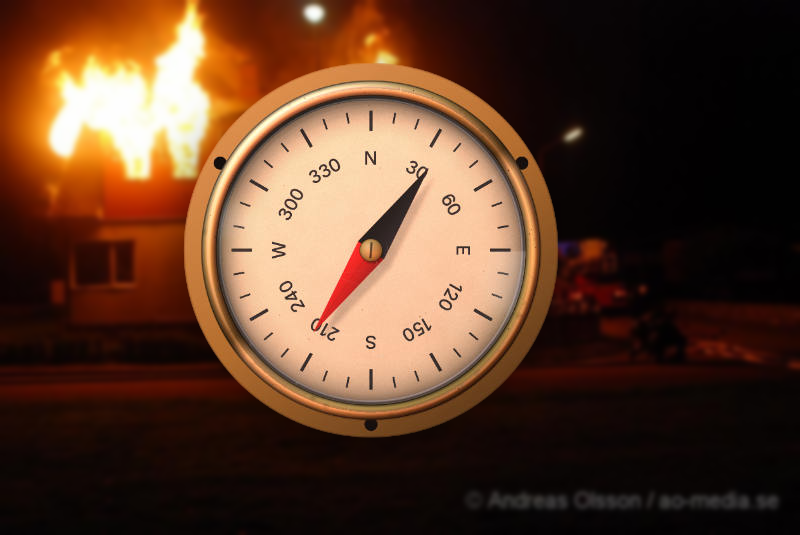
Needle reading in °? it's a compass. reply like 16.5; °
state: 215; °
